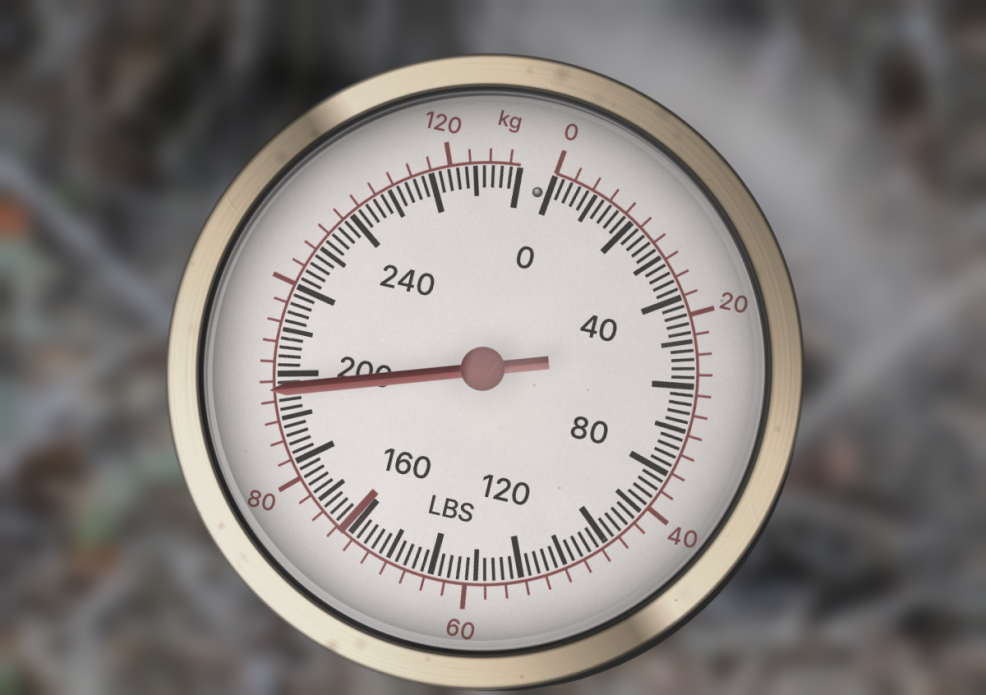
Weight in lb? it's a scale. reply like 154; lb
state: 196; lb
